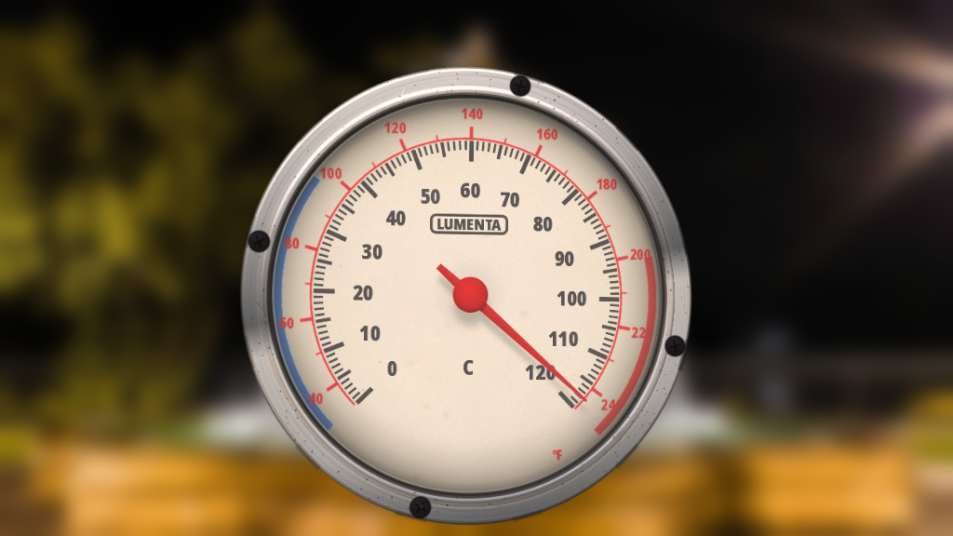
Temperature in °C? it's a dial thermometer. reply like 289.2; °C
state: 118; °C
